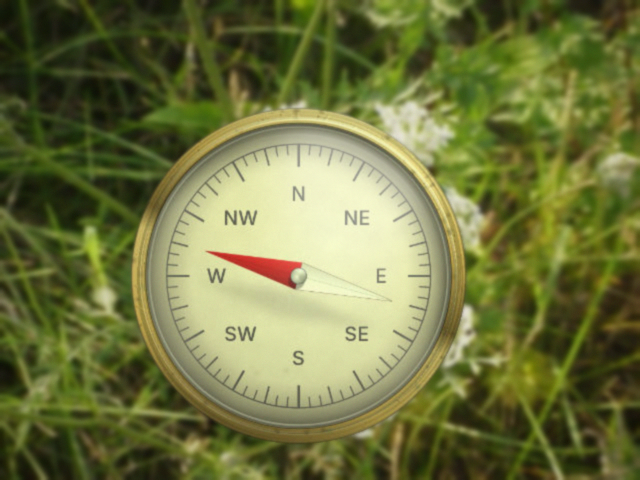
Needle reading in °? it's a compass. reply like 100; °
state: 285; °
